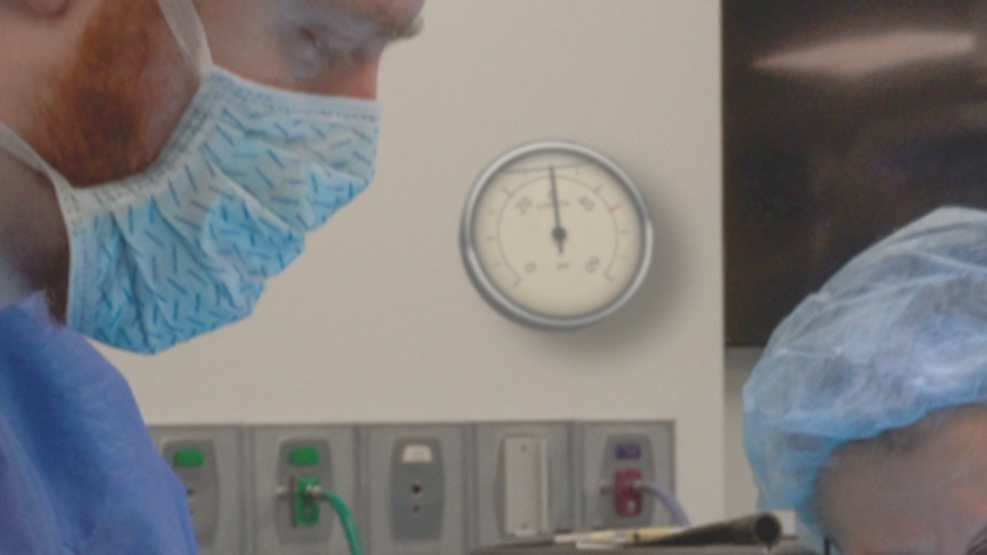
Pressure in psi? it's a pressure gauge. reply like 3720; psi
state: 30; psi
